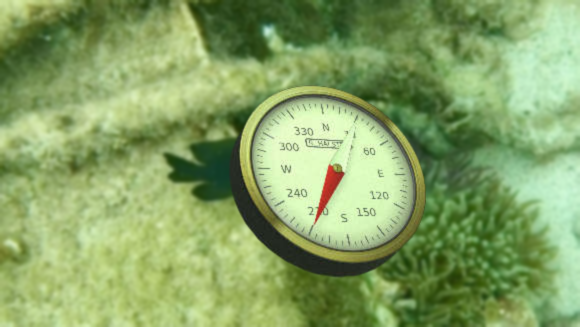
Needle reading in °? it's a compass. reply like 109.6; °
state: 210; °
